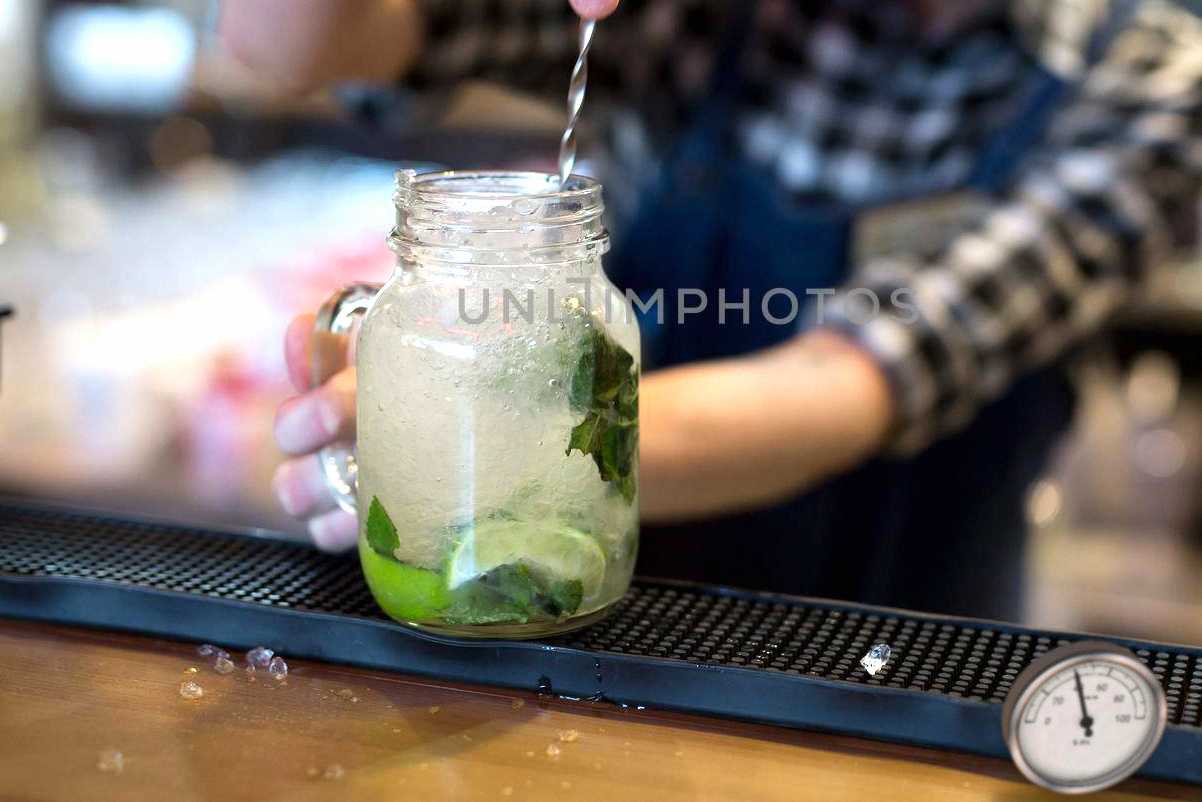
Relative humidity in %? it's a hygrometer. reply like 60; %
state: 40; %
